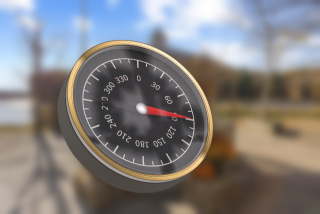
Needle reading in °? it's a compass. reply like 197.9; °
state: 90; °
